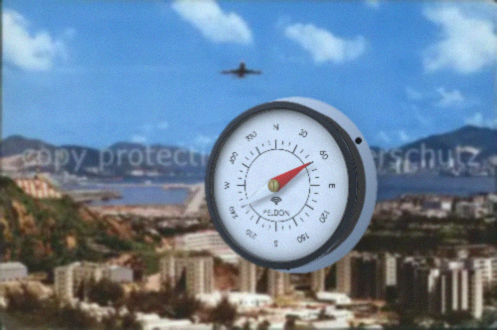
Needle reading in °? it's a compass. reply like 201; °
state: 60; °
